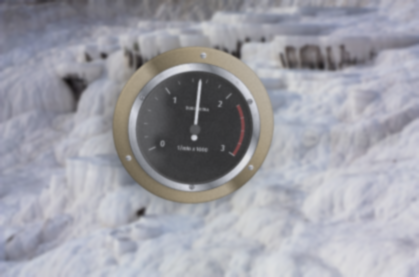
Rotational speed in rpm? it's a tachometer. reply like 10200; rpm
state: 1500; rpm
